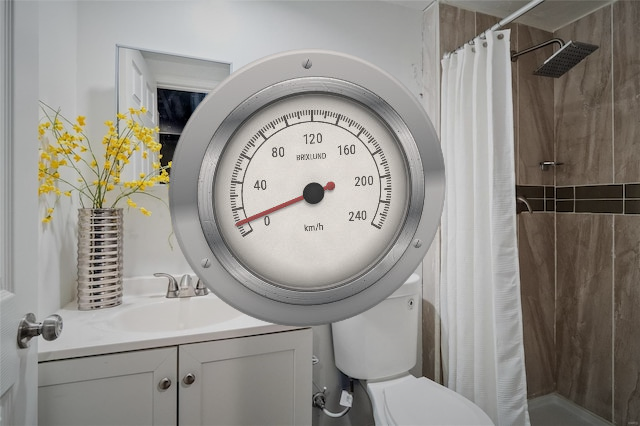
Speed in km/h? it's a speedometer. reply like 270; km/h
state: 10; km/h
